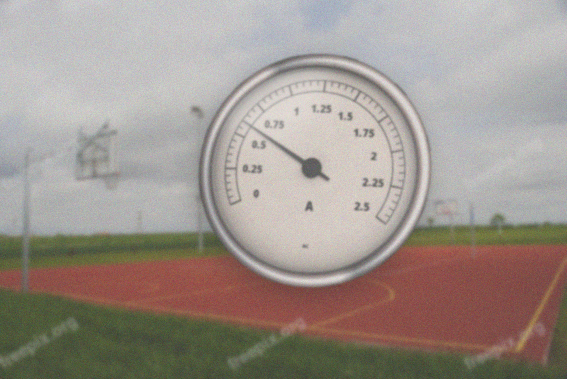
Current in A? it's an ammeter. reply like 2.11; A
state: 0.6; A
